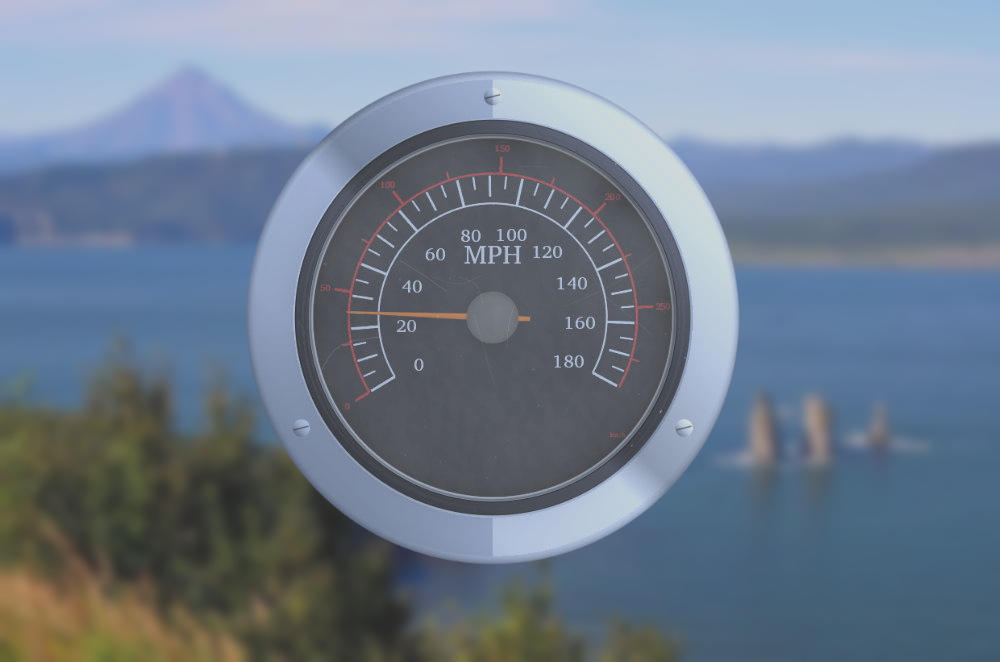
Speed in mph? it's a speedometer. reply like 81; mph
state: 25; mph
